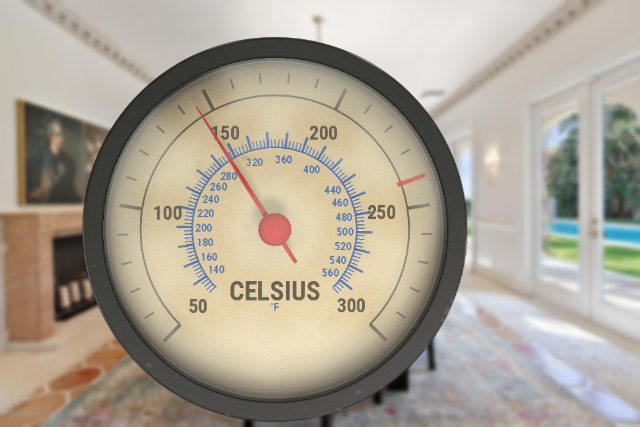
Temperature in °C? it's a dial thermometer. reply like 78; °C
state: 145; °C
